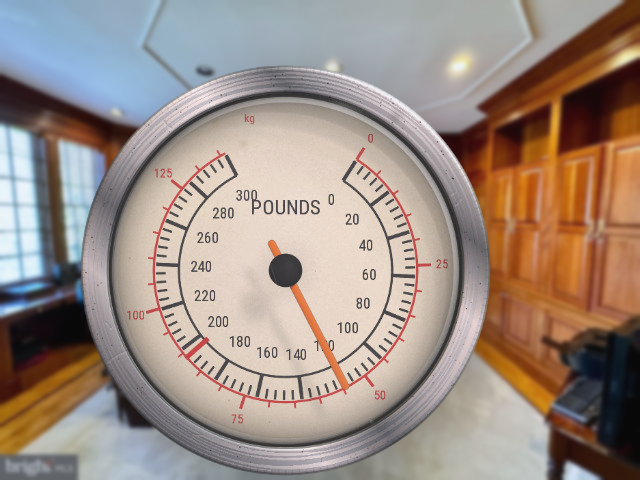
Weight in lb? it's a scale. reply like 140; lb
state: 120; lb
